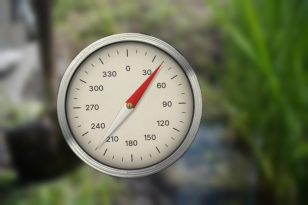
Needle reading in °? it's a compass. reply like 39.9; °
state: 40; °
